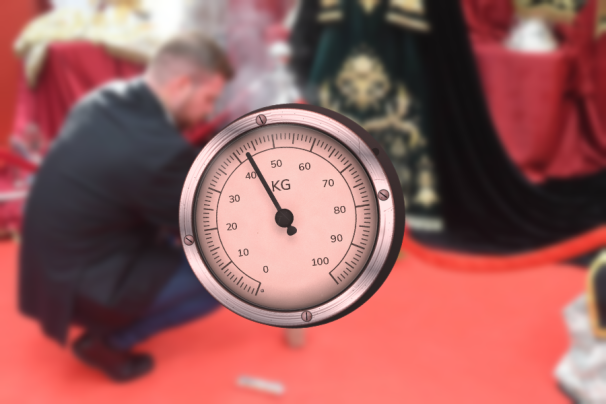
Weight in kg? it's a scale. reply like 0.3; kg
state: 43; kg
